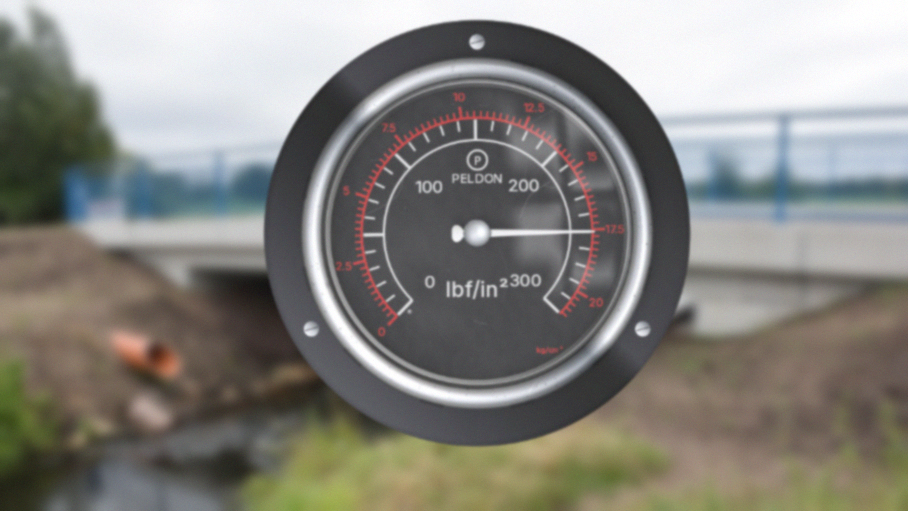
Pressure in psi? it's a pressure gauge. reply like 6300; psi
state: 250; psi
